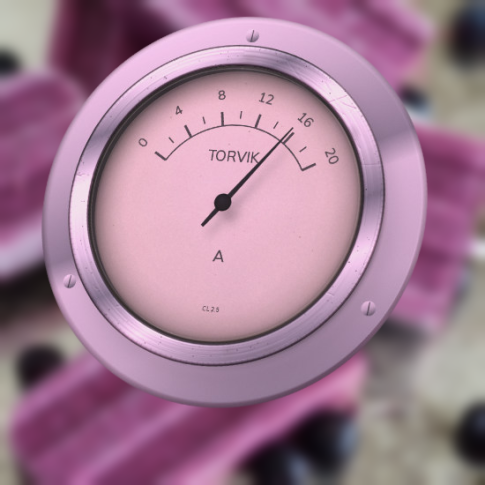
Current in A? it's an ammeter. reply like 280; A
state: 16; A
